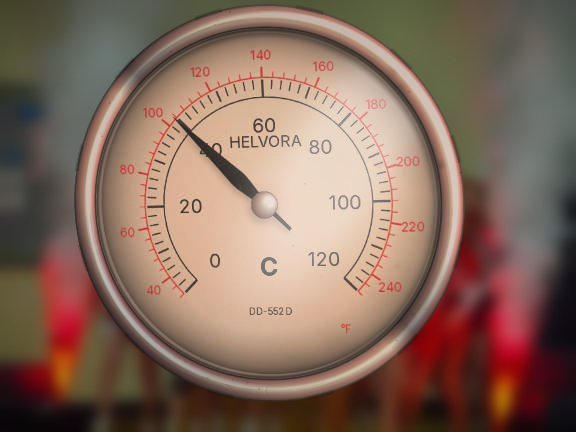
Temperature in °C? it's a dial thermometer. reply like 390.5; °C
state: 40; °C
